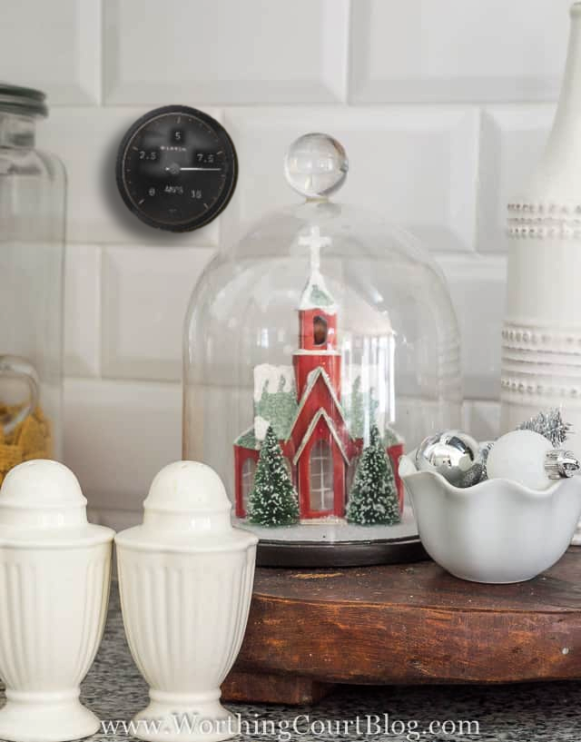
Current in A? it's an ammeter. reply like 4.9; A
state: 8.25; A
